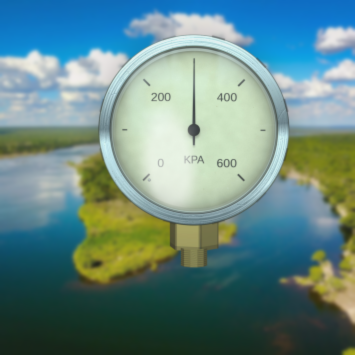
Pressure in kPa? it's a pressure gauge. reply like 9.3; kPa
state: 300; kPa
